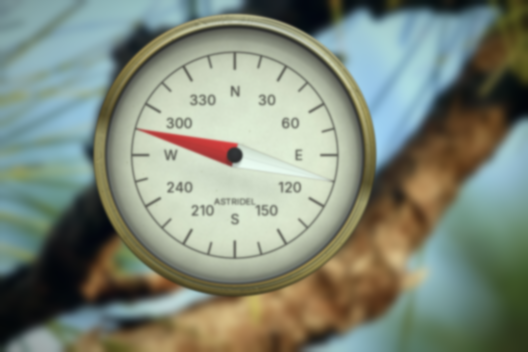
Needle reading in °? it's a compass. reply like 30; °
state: 285; °
